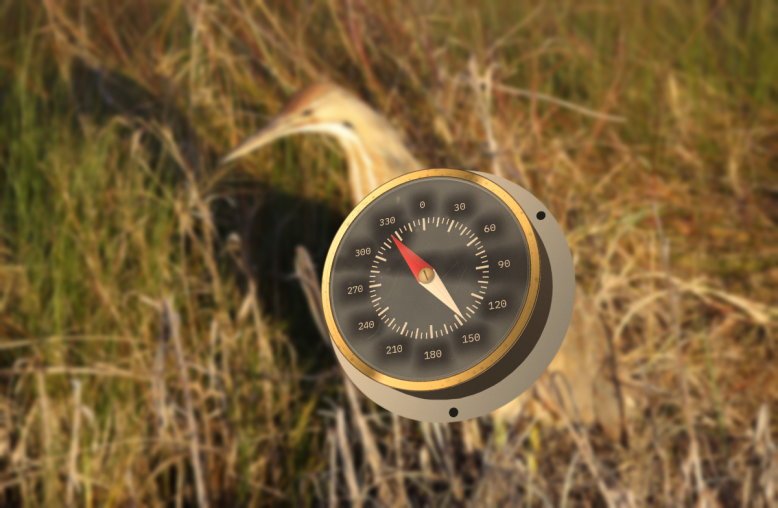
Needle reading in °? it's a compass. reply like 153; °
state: 325; °
